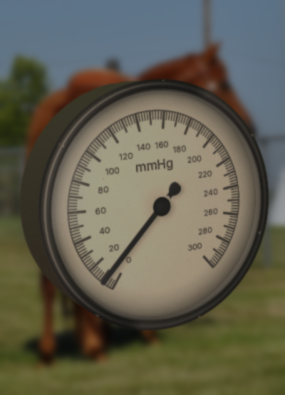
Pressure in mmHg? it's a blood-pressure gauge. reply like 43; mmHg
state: 10; mmHg
